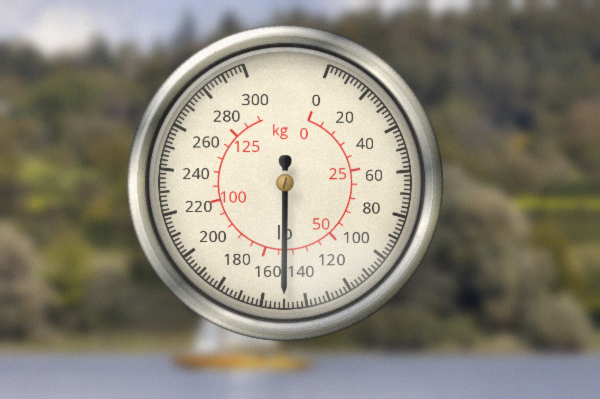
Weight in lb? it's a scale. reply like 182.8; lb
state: 150; lb
